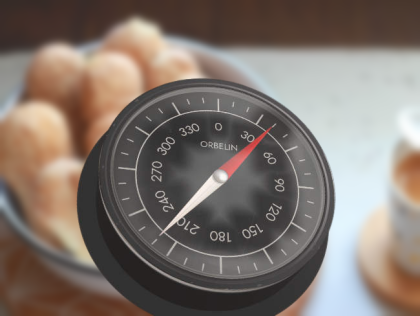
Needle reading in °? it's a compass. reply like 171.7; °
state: 40; °
